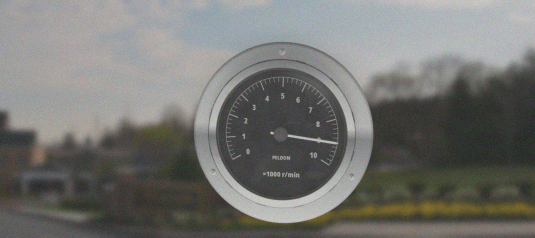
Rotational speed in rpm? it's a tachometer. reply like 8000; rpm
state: 9000; rpm
